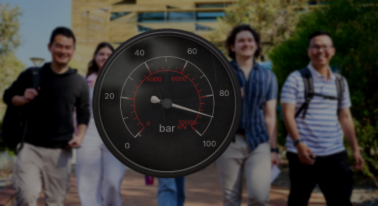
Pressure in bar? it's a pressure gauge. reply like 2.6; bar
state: 90; bar
